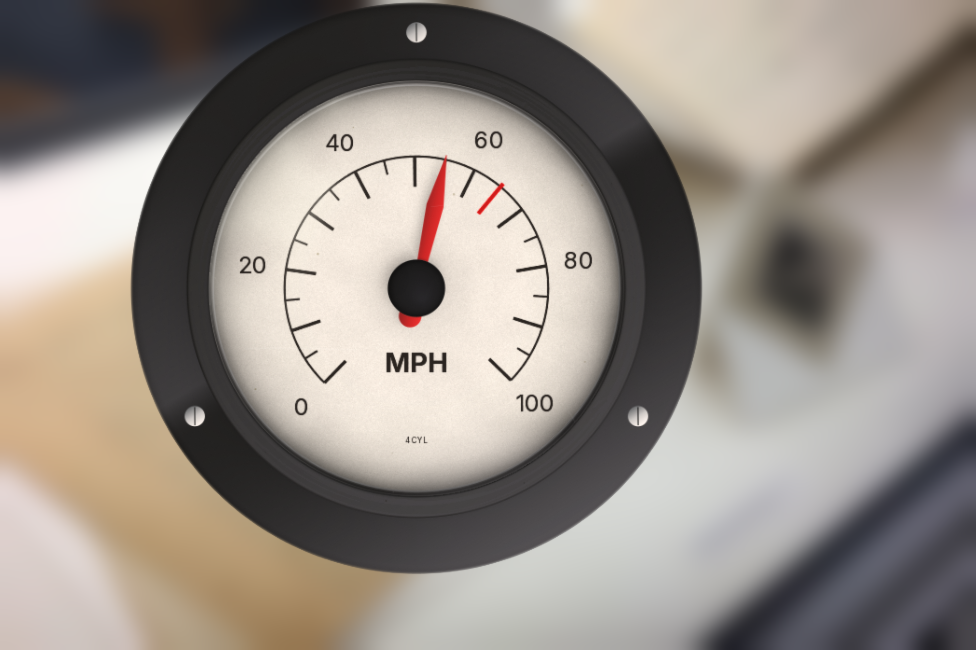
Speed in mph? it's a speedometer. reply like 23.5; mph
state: 55; mph
